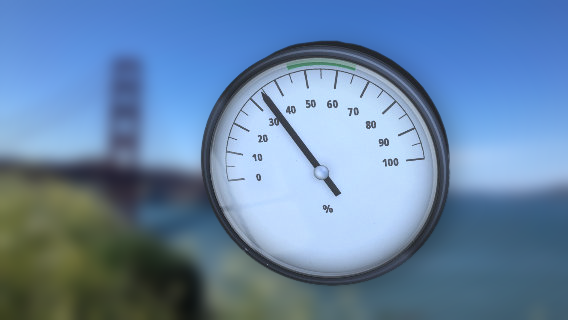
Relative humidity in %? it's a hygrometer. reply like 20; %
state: 35; %
